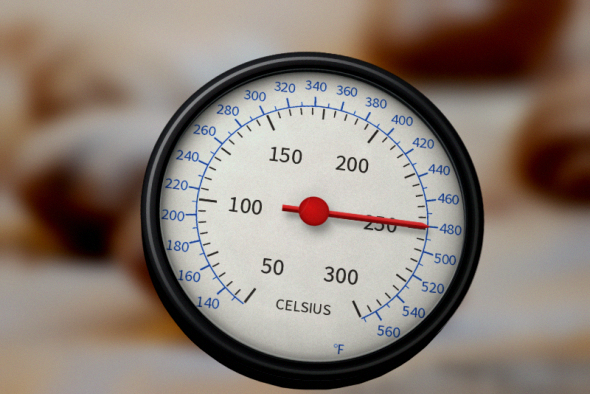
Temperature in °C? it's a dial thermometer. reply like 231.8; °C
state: 250; °C
